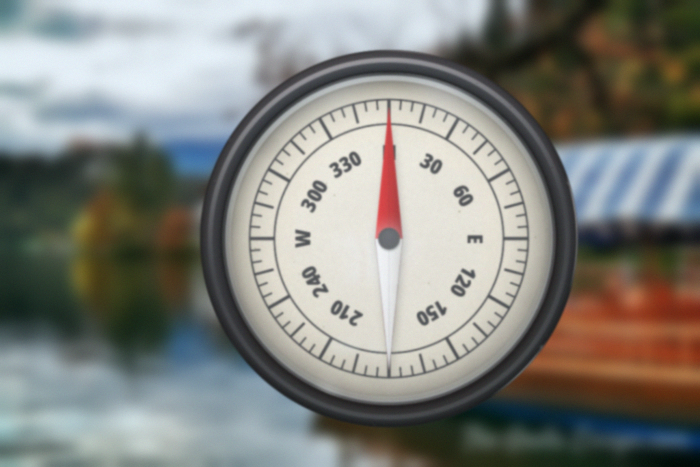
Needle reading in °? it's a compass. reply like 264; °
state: 0; °
